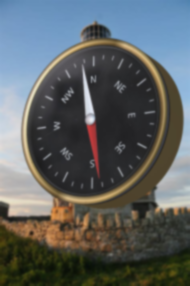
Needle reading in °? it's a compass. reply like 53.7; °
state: 170; °
